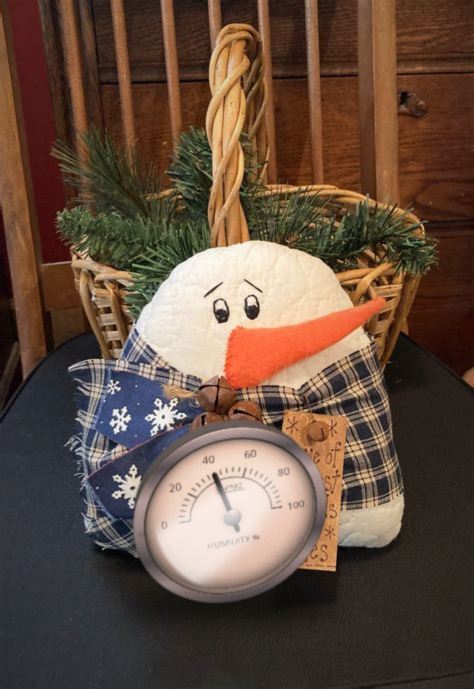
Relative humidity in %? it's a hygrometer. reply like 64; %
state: 40; %
